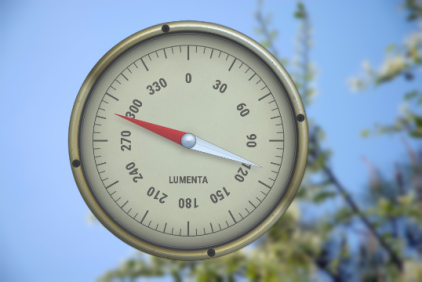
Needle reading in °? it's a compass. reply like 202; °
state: 290; °
